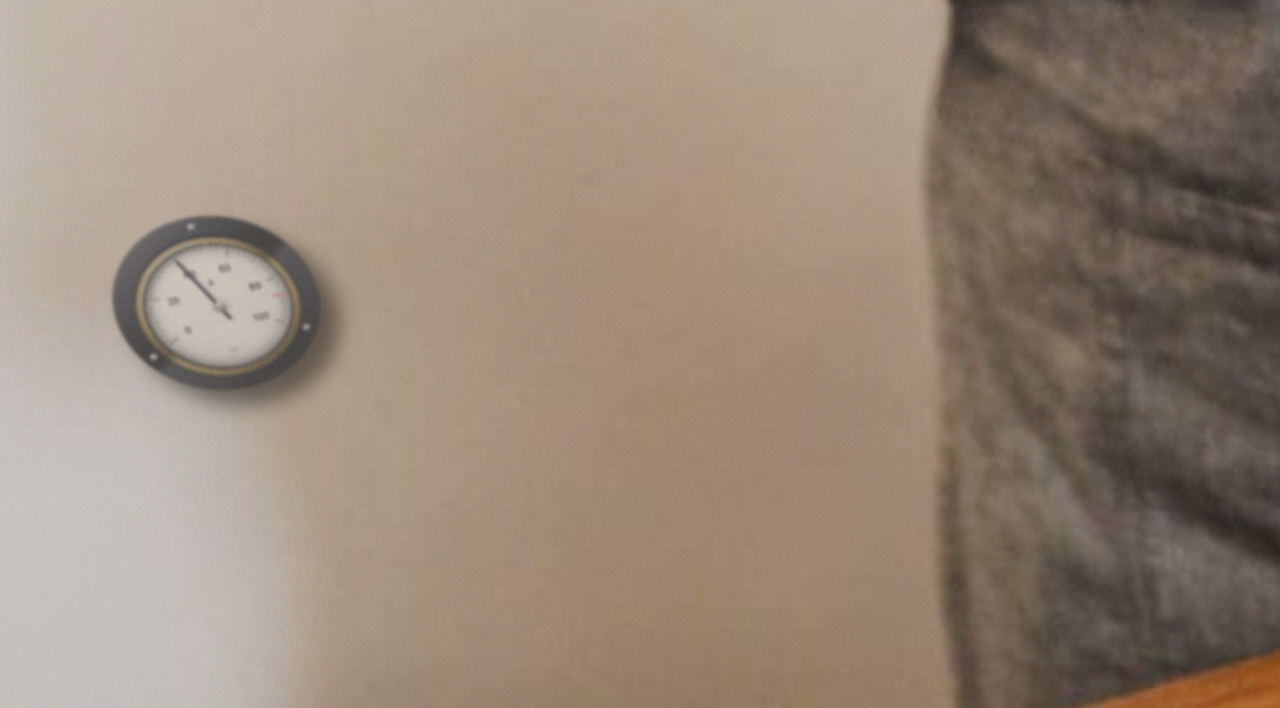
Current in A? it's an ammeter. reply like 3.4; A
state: 40; A
